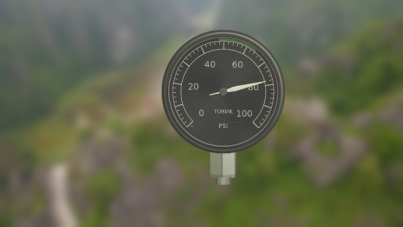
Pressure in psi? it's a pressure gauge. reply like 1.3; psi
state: 78; psi
